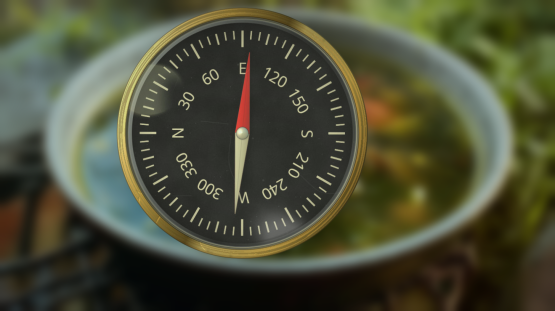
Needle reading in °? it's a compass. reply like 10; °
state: 95; °
